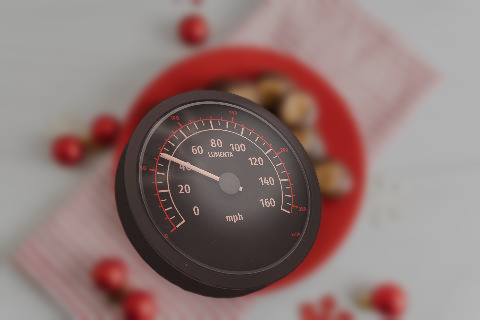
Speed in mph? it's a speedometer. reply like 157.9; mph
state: 40; mph
